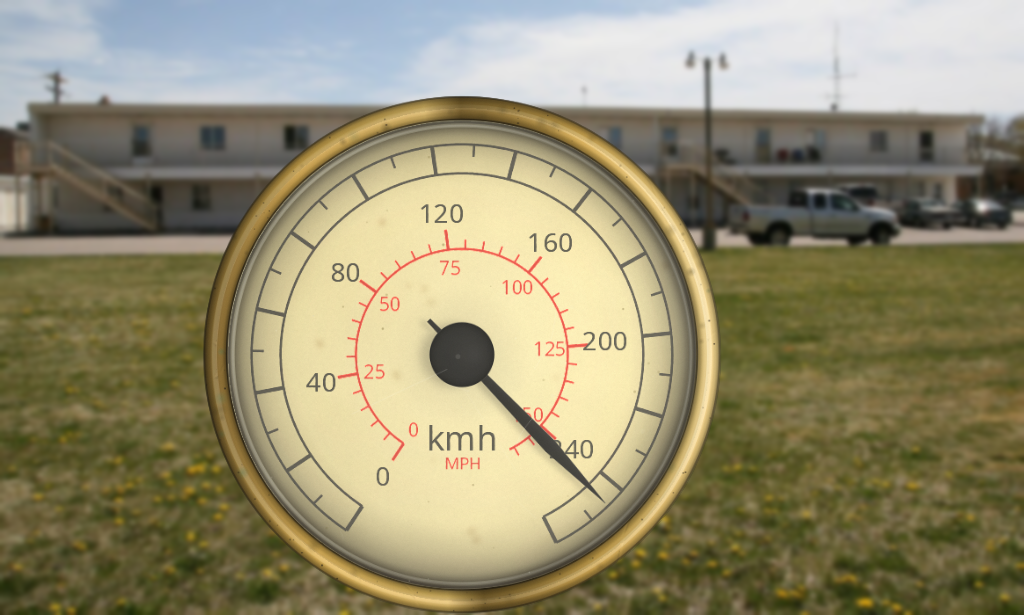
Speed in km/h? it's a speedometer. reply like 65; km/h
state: 245; km/h
